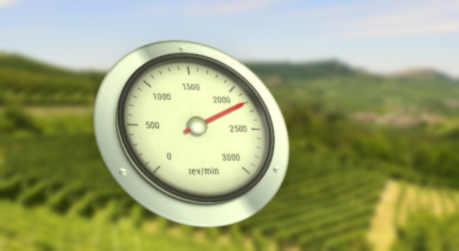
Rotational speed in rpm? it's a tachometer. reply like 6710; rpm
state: 2200; rpm
